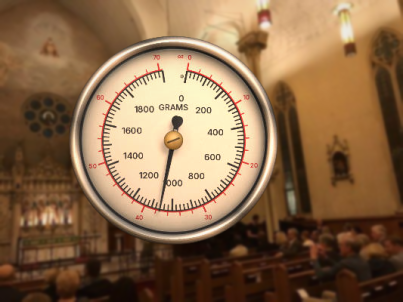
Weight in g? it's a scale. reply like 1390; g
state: 1060; g
